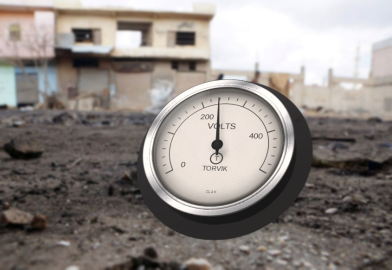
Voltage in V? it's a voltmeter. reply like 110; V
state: 240; V
